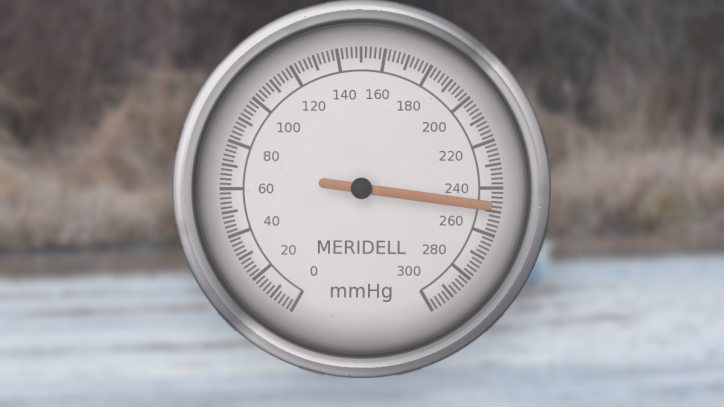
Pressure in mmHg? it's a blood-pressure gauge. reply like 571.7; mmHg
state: 248; mmHg
